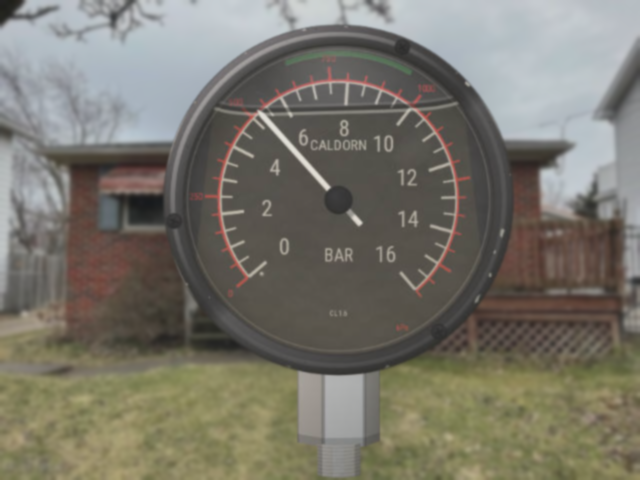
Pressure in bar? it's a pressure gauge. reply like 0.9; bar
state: 5.25; bar
